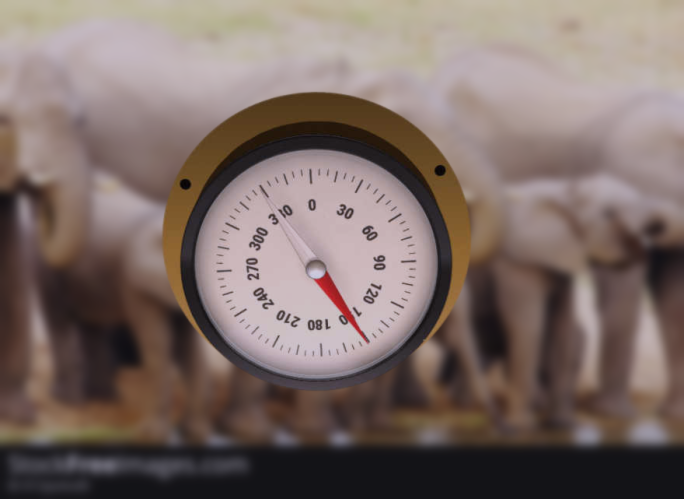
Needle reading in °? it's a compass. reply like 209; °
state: 150; °
